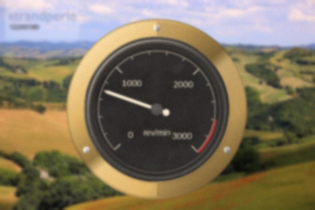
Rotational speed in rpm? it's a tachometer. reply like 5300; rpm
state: 700; rpm
